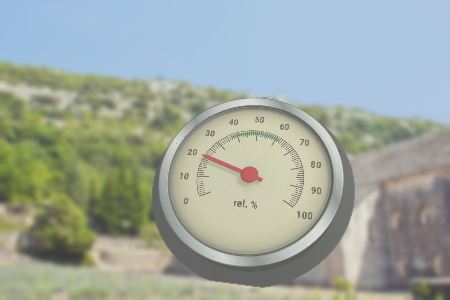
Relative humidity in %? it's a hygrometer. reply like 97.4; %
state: 20; %
